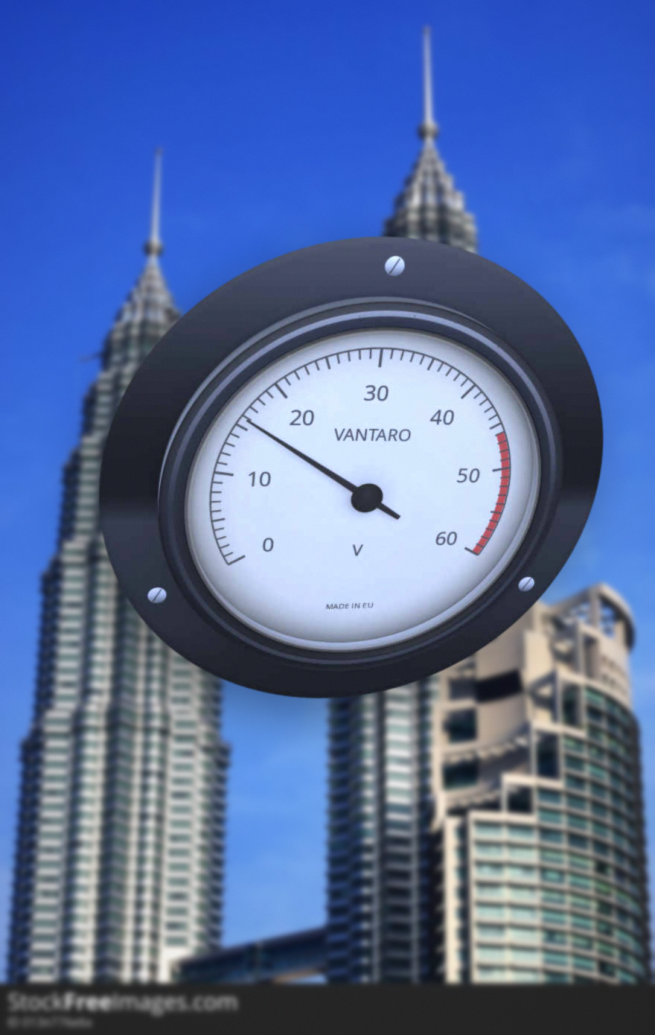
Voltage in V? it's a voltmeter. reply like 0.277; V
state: 16; V
